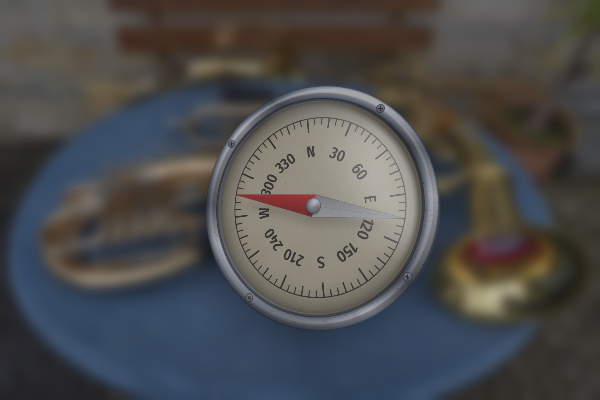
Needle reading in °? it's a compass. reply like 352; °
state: 285; °
